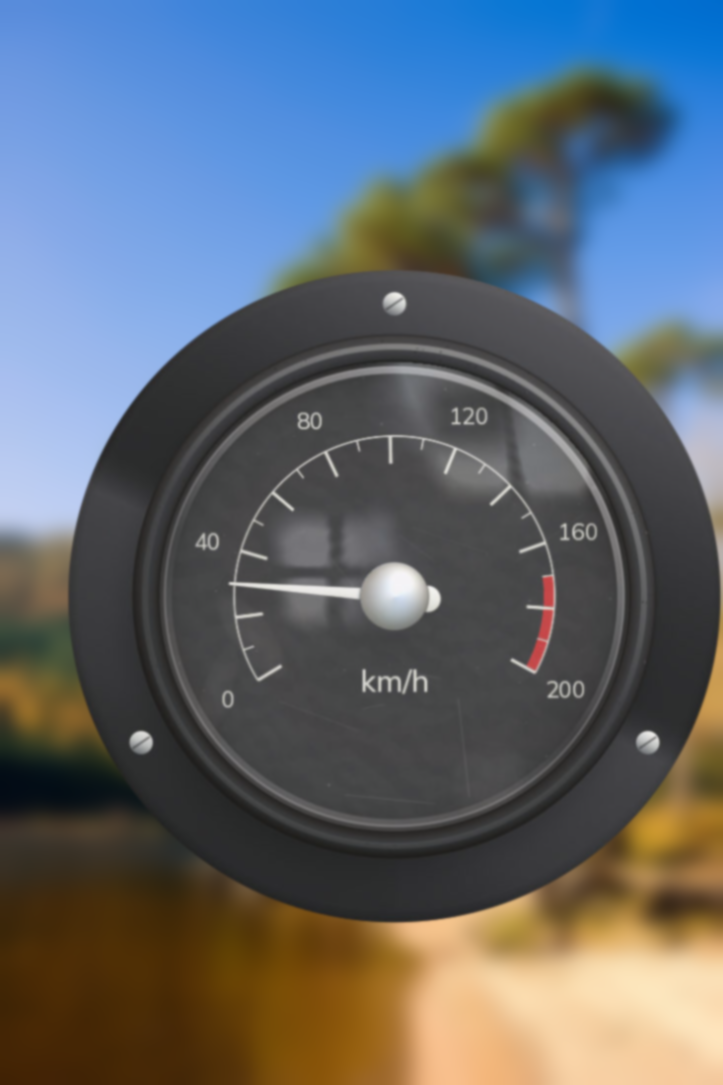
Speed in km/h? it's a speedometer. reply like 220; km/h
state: 30; km/h
